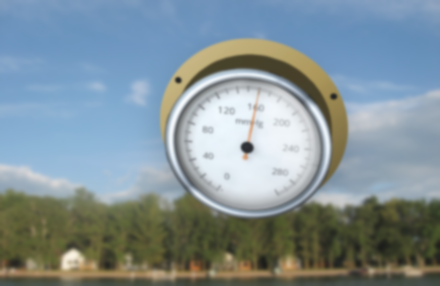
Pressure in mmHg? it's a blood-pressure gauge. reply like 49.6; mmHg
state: 160; mmHg
